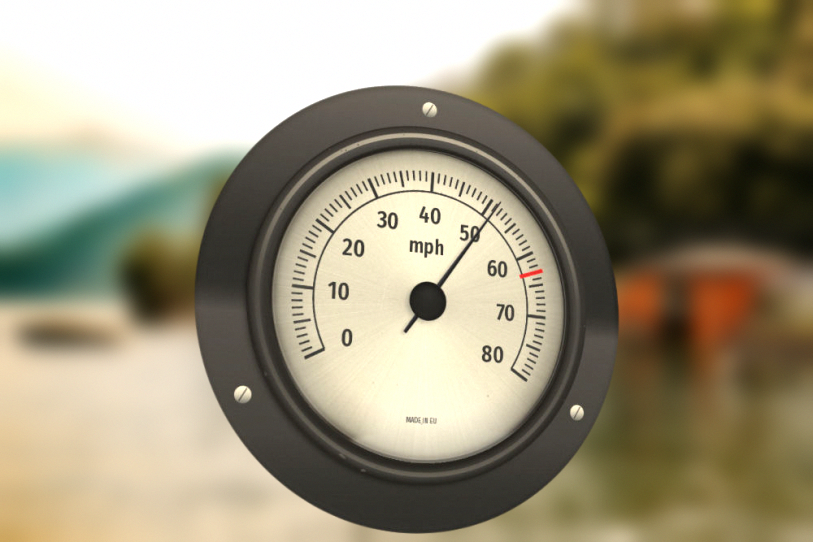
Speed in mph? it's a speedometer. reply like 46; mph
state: 51; mph
